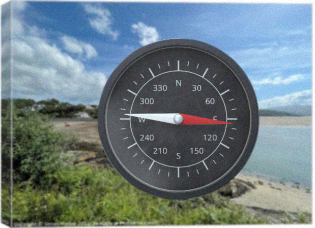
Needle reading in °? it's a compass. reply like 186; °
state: 95; °
